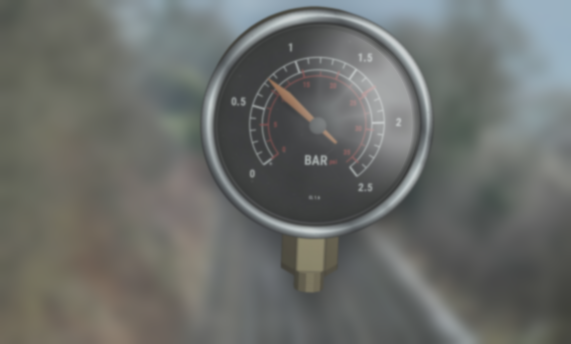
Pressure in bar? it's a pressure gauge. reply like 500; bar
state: 0.75; bar
